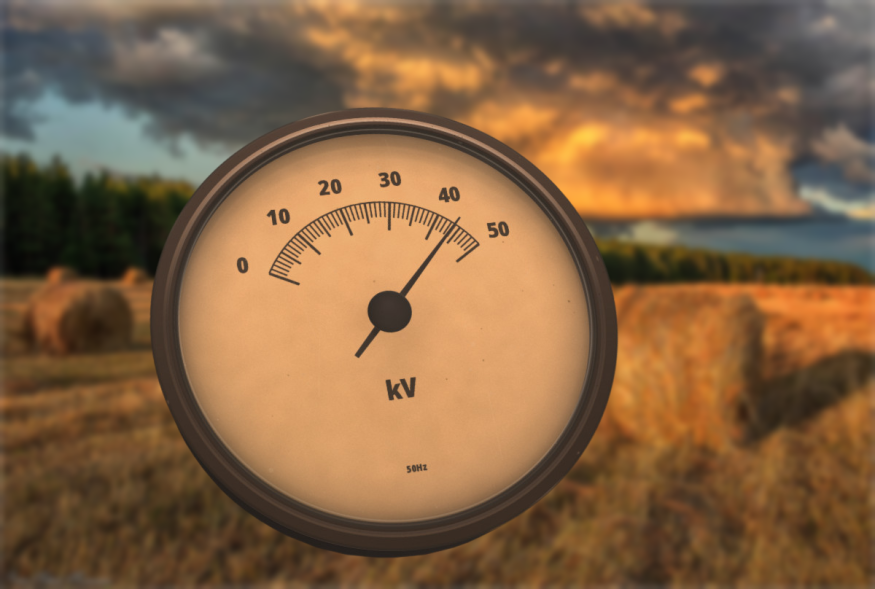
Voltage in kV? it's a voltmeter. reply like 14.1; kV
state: 44; kV
